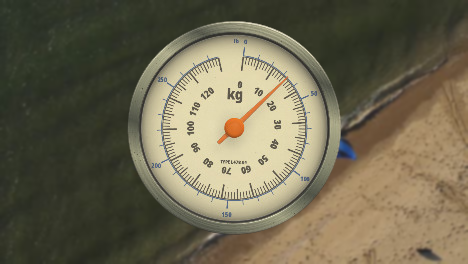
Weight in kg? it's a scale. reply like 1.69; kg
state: 15; kg
